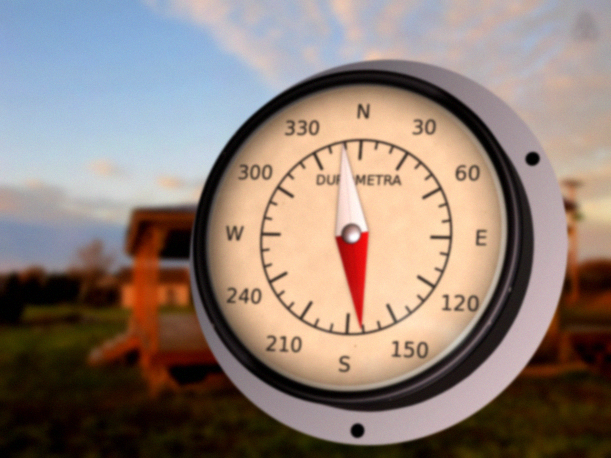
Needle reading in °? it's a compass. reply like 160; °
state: 170; °
